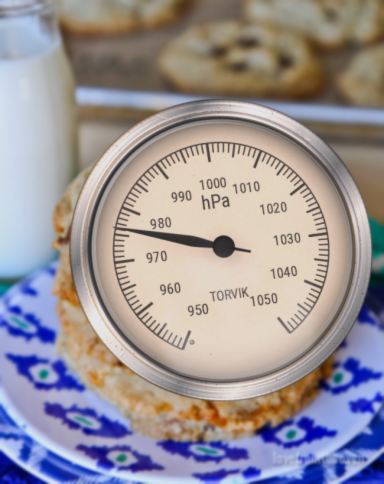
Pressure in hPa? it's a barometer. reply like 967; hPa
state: 976; hPa
